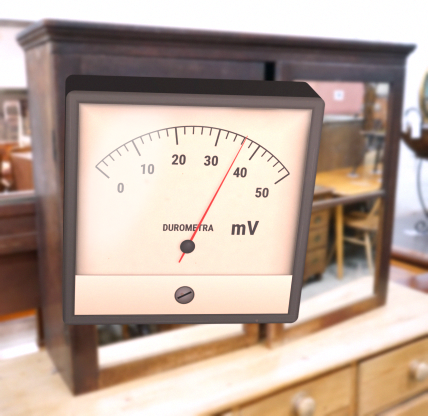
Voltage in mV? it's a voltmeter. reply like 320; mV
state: 36; mV
